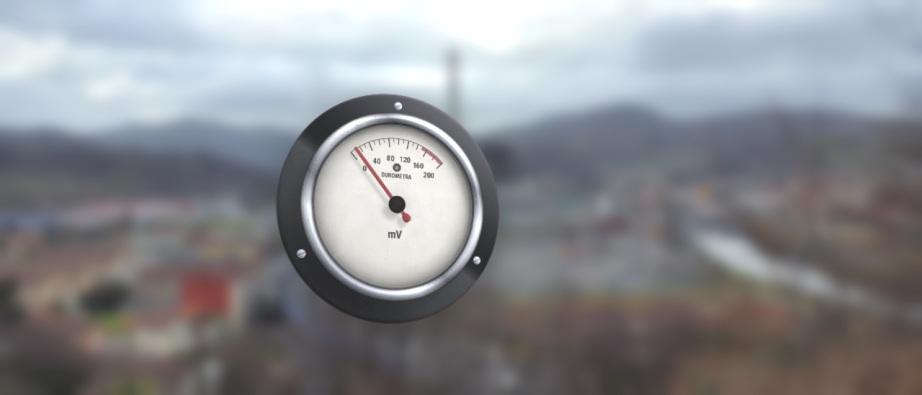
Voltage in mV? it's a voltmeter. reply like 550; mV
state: 10; mV
